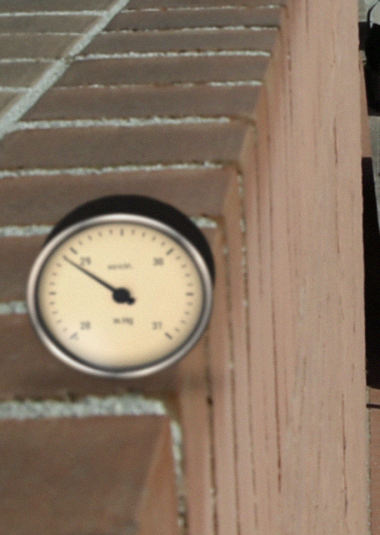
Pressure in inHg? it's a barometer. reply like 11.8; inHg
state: 28.9; inHg
